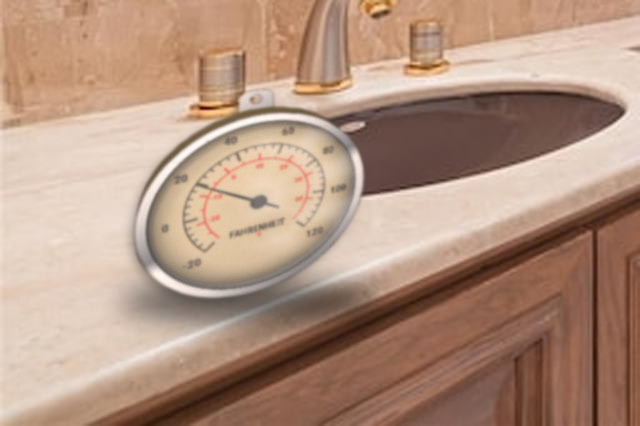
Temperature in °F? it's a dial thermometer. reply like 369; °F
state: 20; °F
